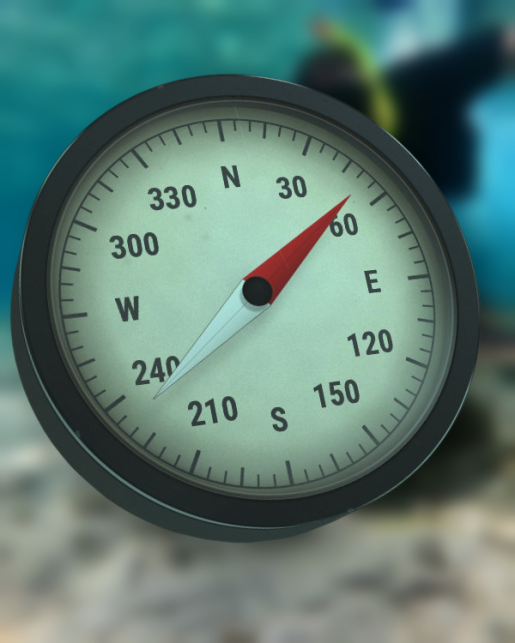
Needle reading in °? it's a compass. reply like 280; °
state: 52.5; °
